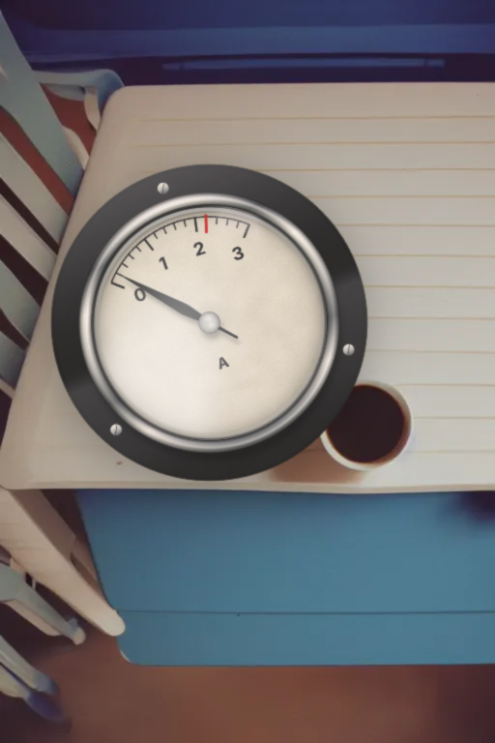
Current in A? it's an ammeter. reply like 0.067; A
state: 0.2; A
